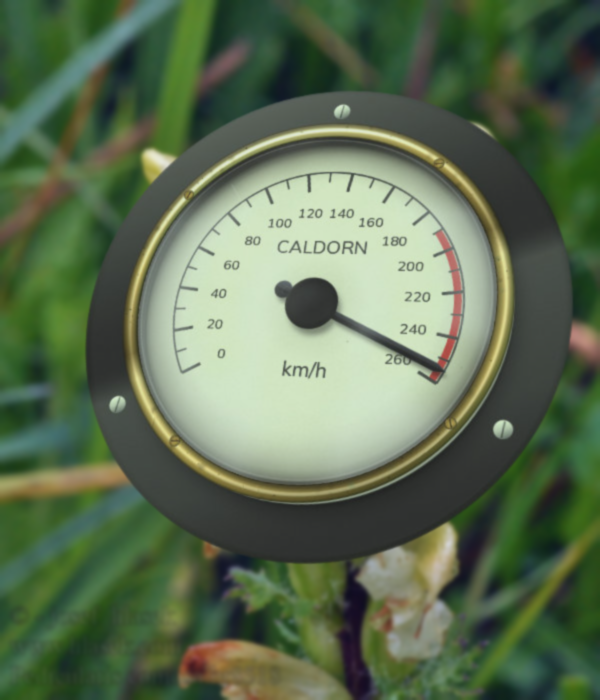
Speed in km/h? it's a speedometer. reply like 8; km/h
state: 255; km/h
